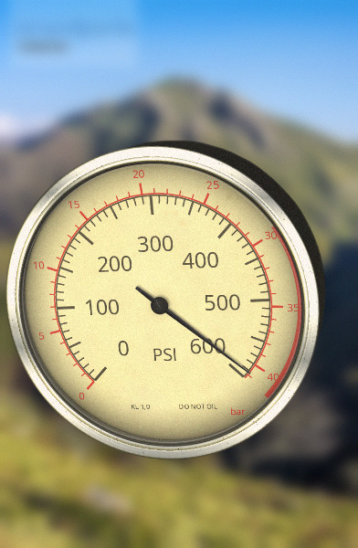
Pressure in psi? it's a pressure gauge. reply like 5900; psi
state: 590; psi
